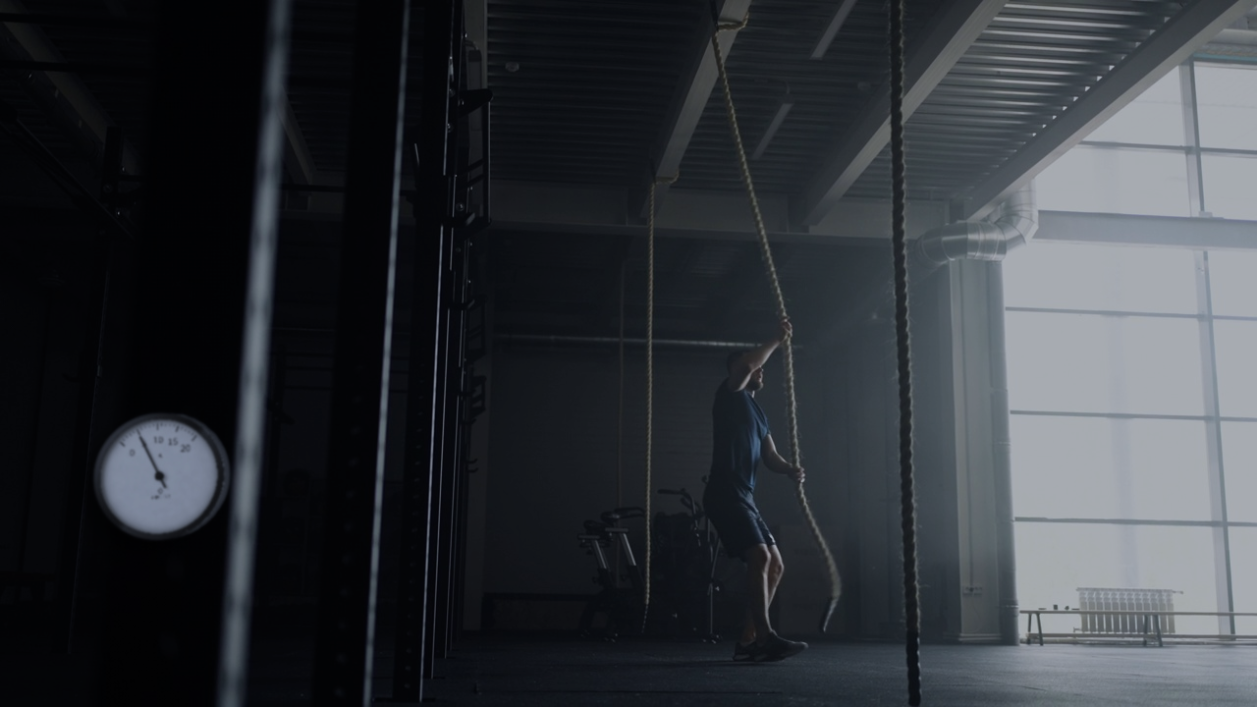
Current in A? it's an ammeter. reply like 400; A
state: 5; A
